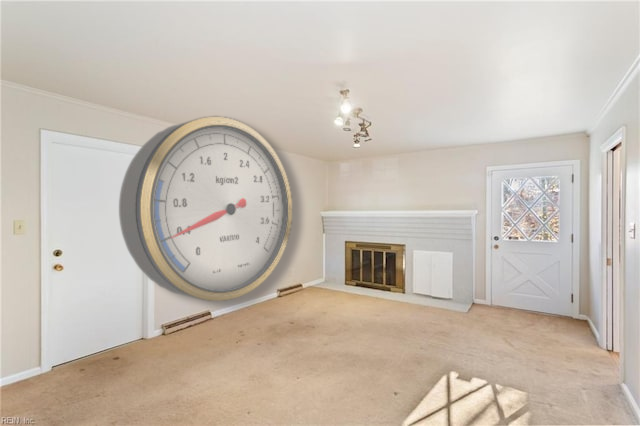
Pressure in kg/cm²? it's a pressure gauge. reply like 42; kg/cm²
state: 0.4; kg/cm²
